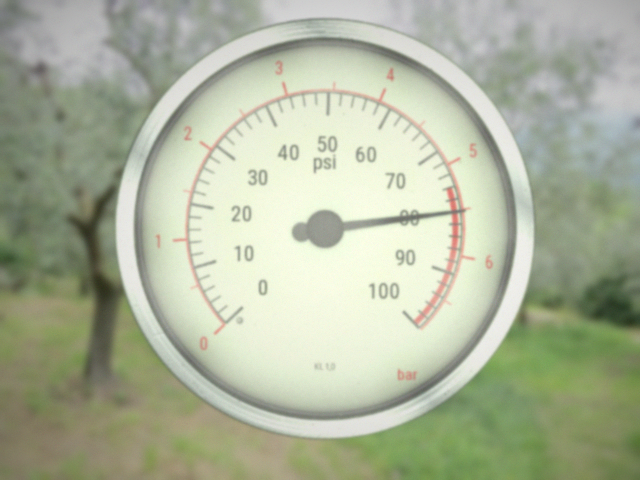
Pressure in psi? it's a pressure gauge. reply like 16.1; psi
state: 80; psi
